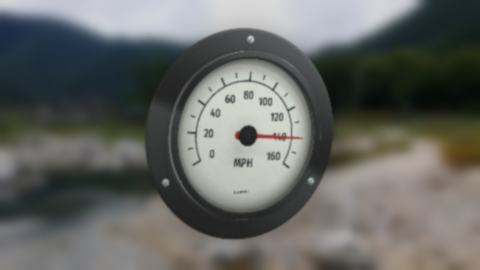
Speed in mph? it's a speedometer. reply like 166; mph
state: 140; mph
